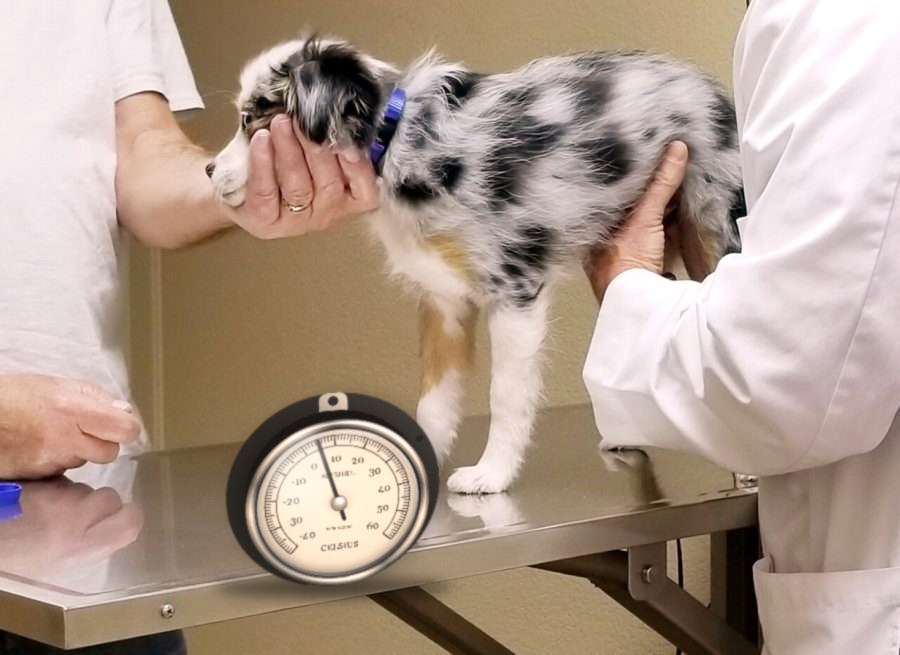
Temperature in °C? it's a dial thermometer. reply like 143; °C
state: 5; °C
